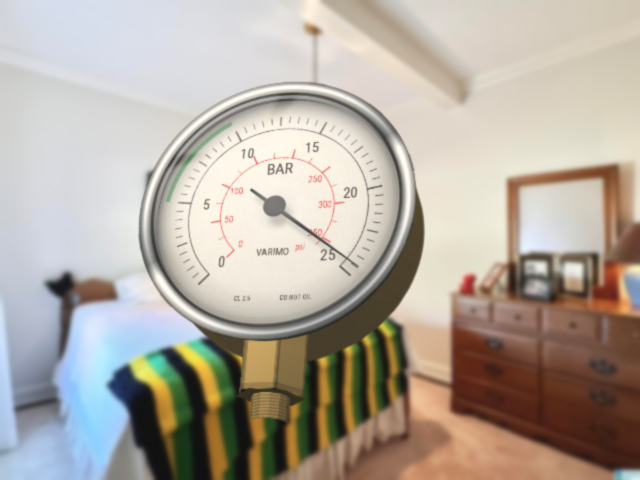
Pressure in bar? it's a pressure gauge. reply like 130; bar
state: 24.5; bar
